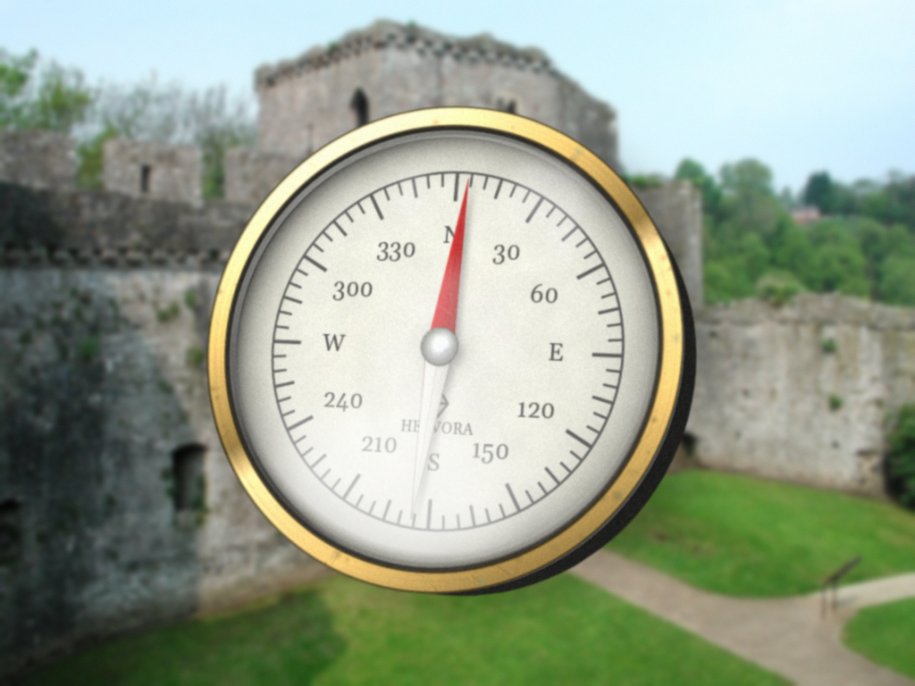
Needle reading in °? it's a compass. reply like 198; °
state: 5; °
